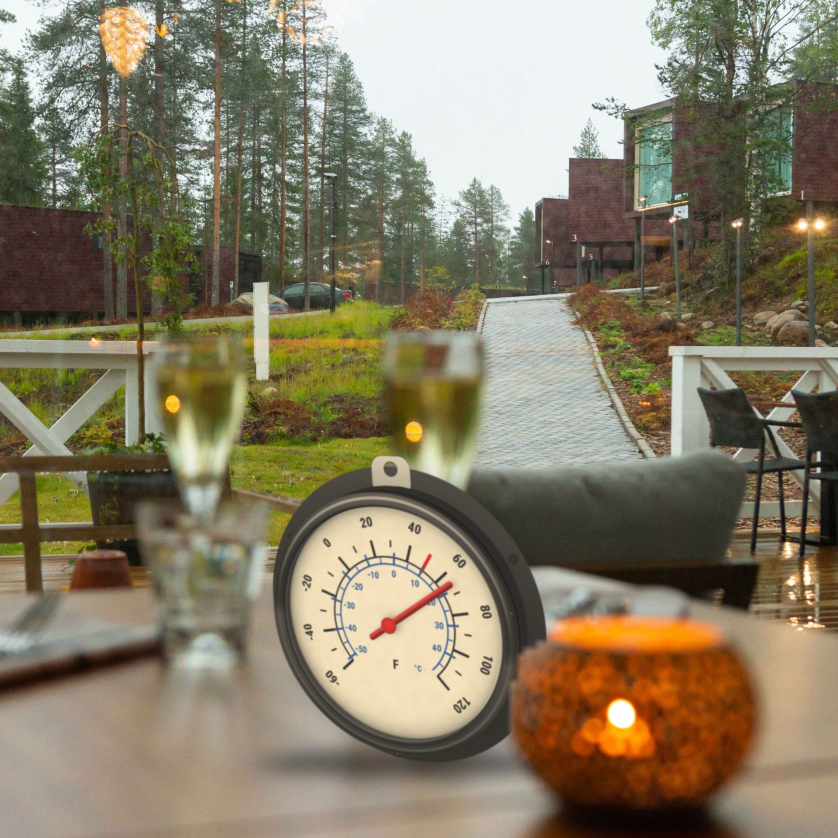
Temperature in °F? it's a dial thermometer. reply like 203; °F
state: 65; °F
